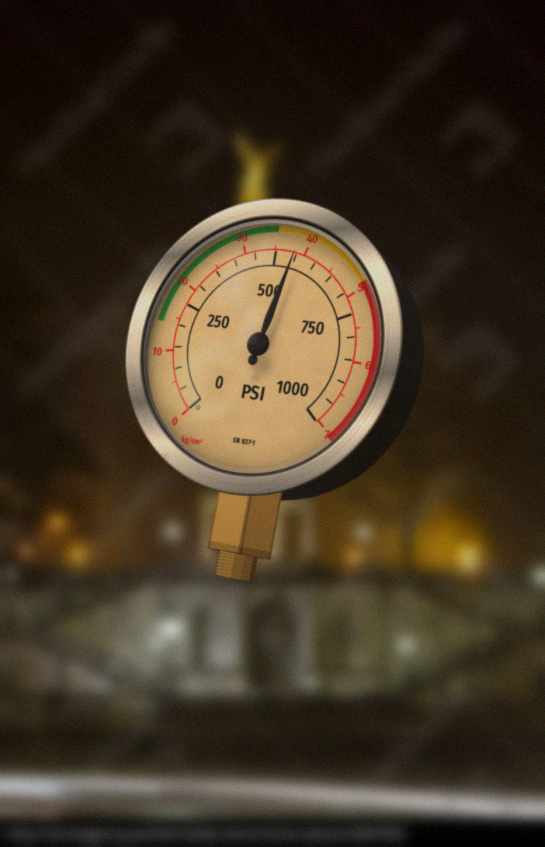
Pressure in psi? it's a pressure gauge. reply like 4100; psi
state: 550; psi
